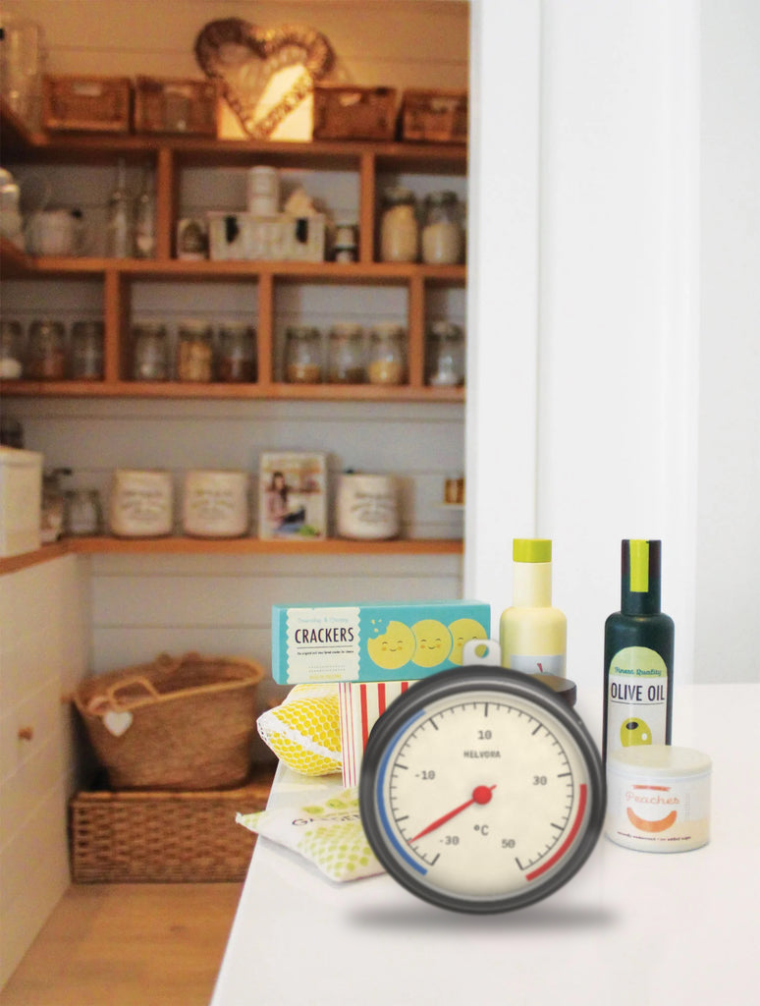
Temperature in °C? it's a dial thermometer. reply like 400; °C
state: -24; °C
